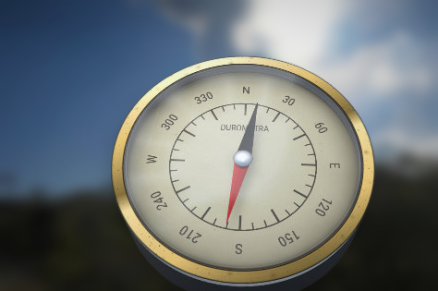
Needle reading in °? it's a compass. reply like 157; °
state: 190; °
